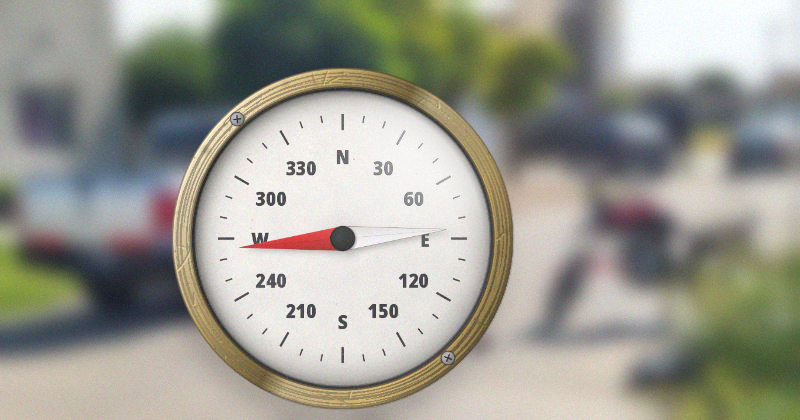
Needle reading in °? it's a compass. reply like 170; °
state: 265; °
